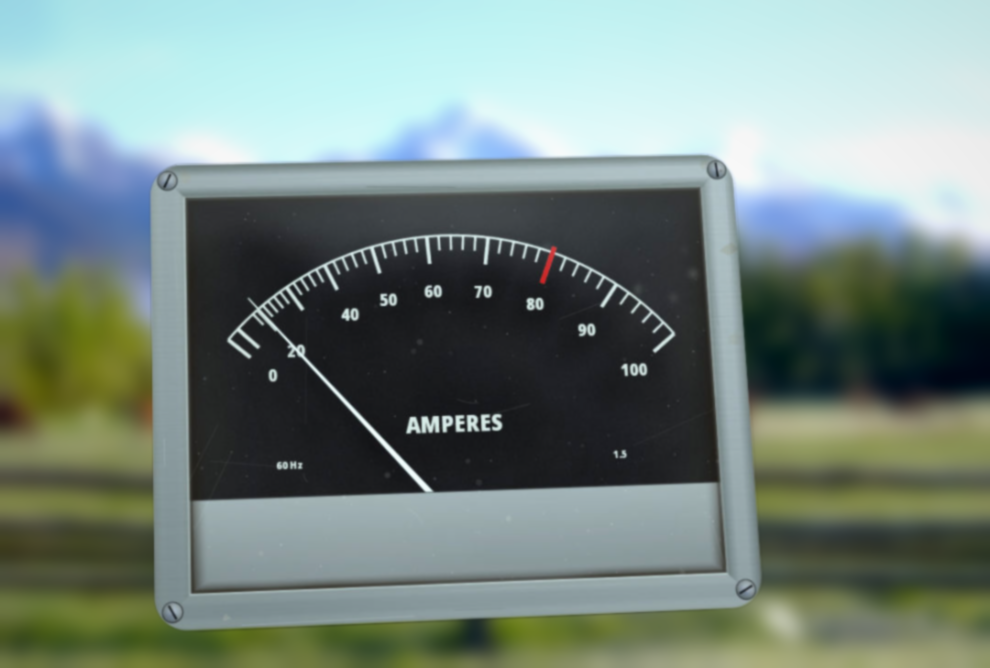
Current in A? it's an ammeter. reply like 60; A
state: 20; A
